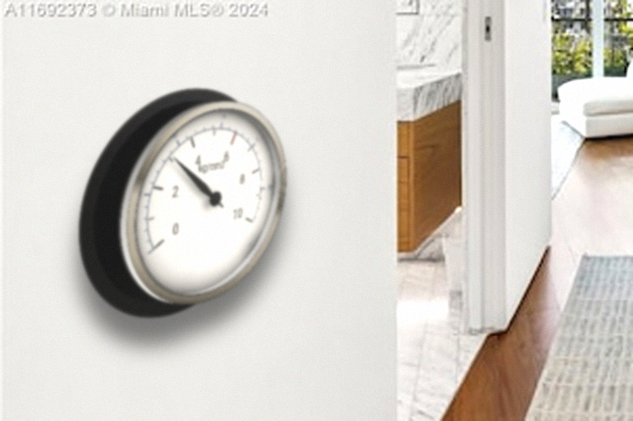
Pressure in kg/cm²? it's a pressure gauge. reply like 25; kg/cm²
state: 3; kg/cm²
